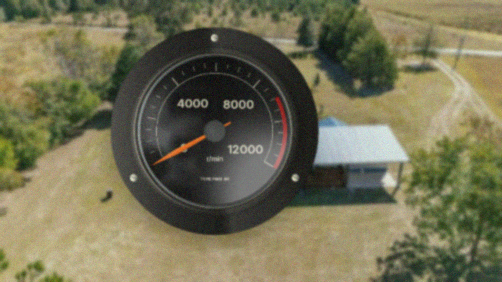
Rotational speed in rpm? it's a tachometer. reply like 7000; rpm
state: 0; rpm
